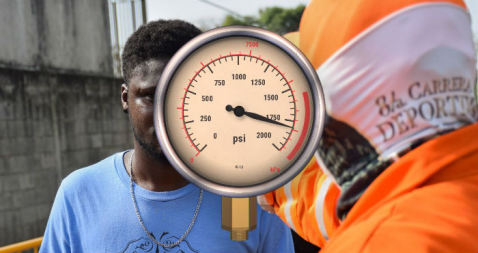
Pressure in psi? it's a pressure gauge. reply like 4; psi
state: 1800; psi
